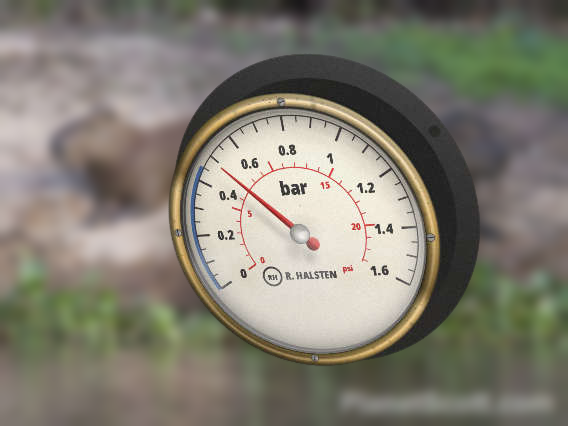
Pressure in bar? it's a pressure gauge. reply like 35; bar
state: 0.5; bar
